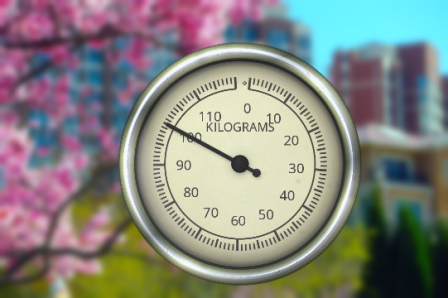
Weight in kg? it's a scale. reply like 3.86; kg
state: 100; kg
